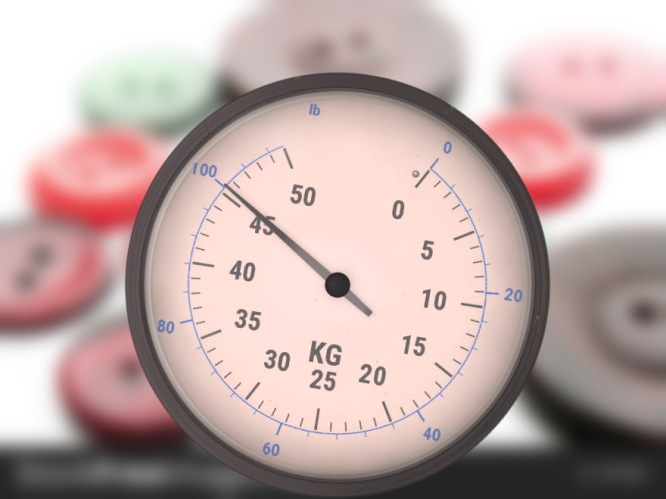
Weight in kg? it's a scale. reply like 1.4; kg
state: 45.5; kg
